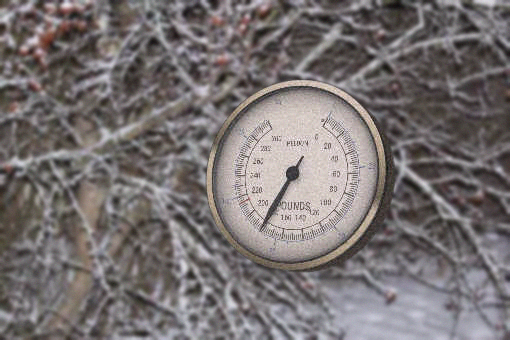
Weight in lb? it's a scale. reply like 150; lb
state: 180; lb
